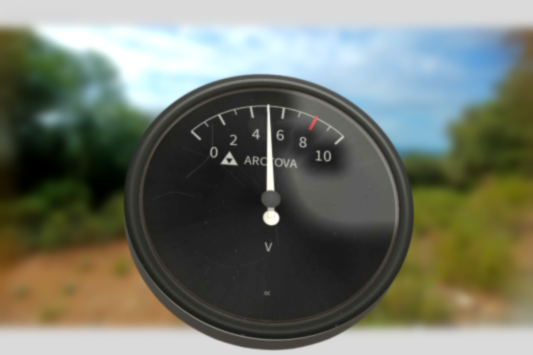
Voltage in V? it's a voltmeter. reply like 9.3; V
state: 5; V
